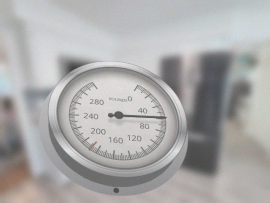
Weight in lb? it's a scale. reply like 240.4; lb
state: 60; lb
